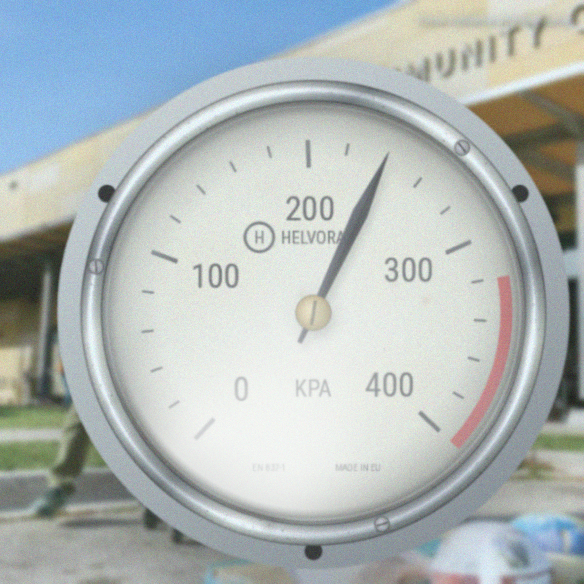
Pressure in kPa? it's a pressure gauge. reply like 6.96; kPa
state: 240; kPa
